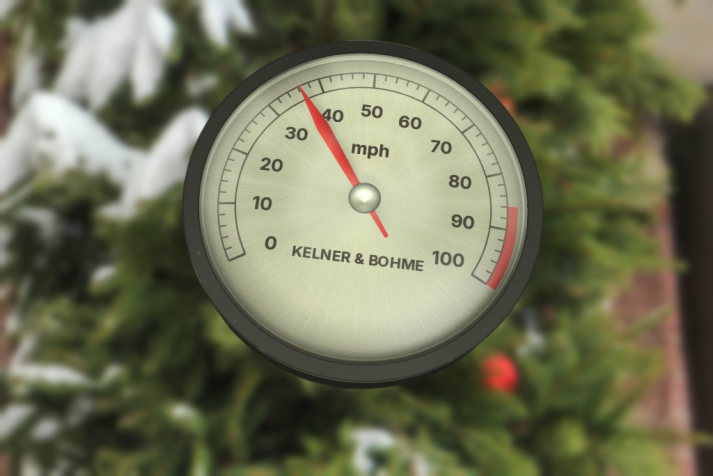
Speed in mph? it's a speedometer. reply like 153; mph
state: 36; mph
